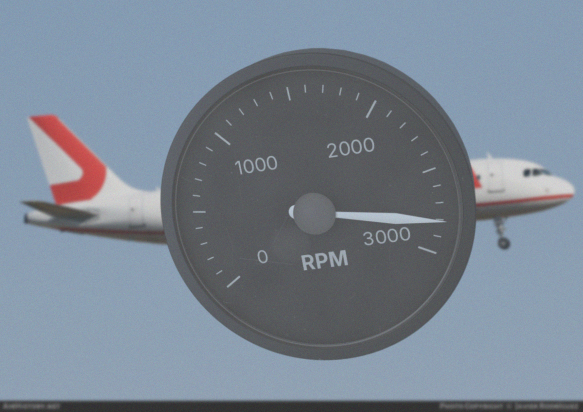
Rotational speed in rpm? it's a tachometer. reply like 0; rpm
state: 2800; rpm
